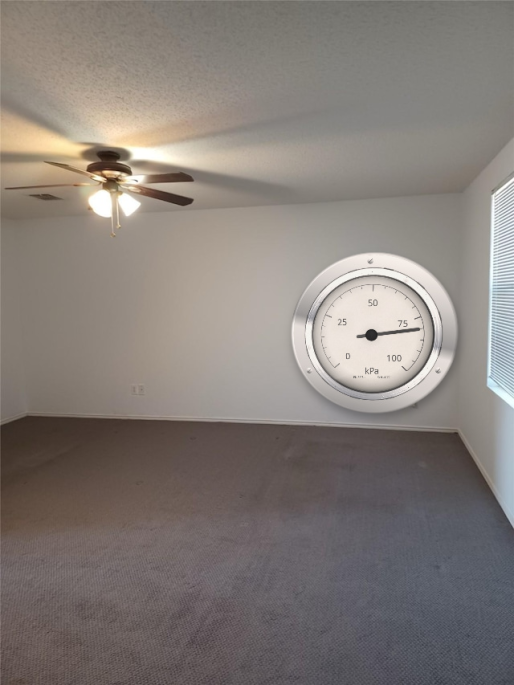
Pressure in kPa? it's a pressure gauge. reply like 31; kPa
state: 80; kPa
